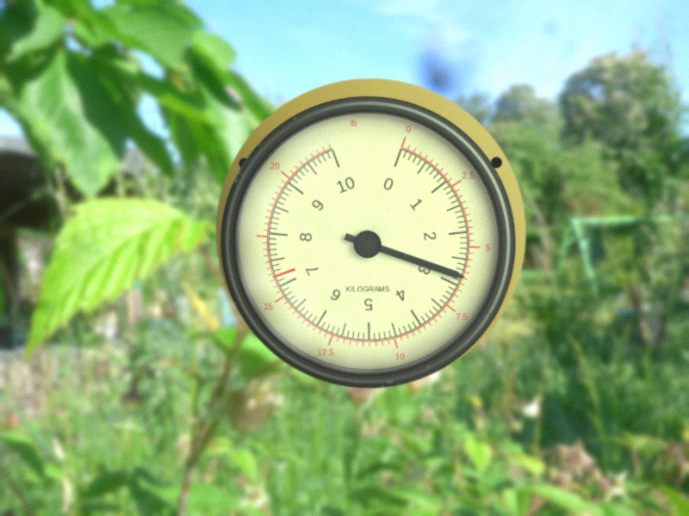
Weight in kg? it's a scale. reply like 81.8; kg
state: 2.8; kg
